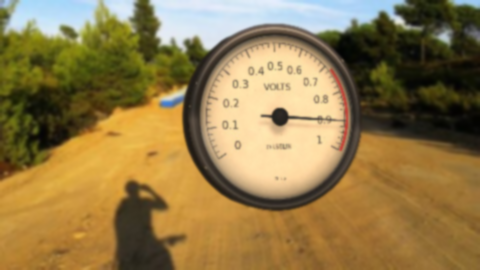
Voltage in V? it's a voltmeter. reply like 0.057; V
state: 0.9; V
